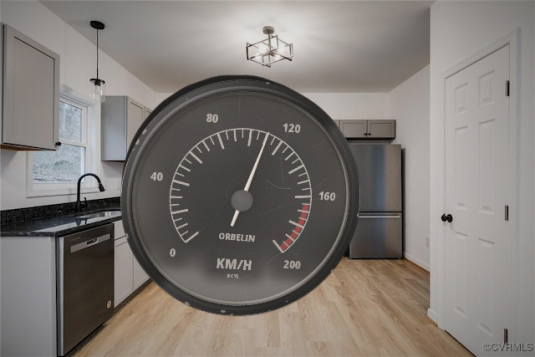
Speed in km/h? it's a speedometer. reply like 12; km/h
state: 110; km/h
